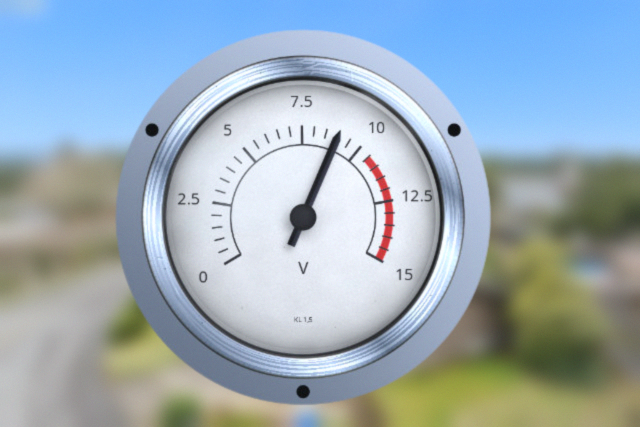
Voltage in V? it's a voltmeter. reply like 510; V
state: 9; V
